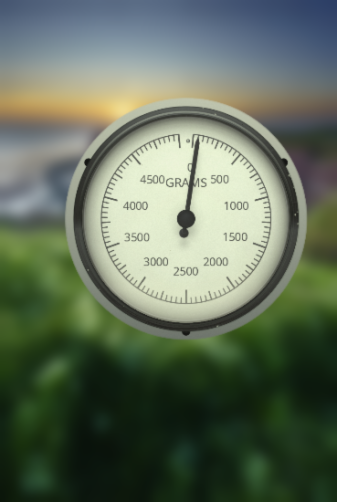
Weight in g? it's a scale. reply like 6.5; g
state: 50; g
